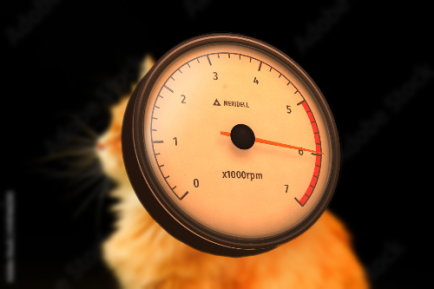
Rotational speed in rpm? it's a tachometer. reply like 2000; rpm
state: 6000; rpm
